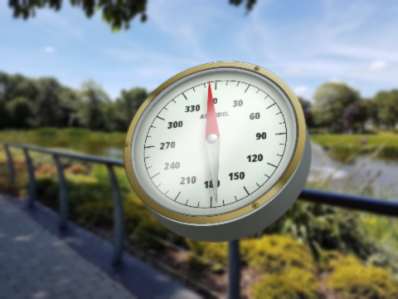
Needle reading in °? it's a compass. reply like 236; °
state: 355; °
